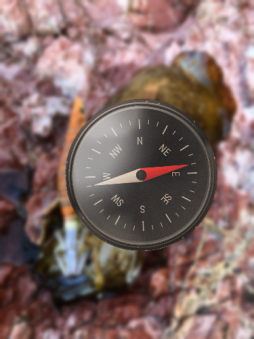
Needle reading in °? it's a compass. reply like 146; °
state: 80; °
